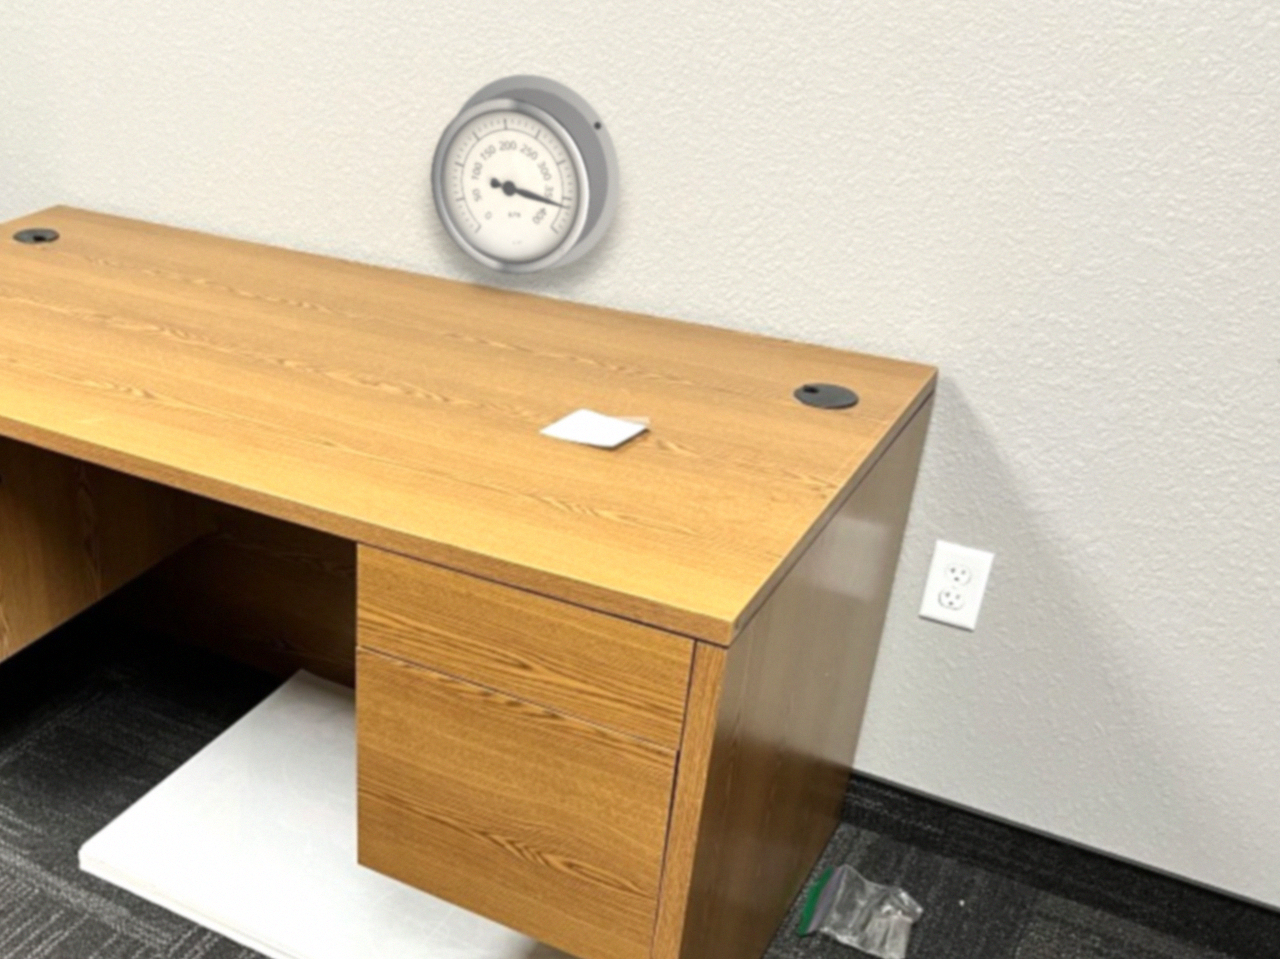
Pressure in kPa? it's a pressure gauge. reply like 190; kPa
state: 360; kPa
